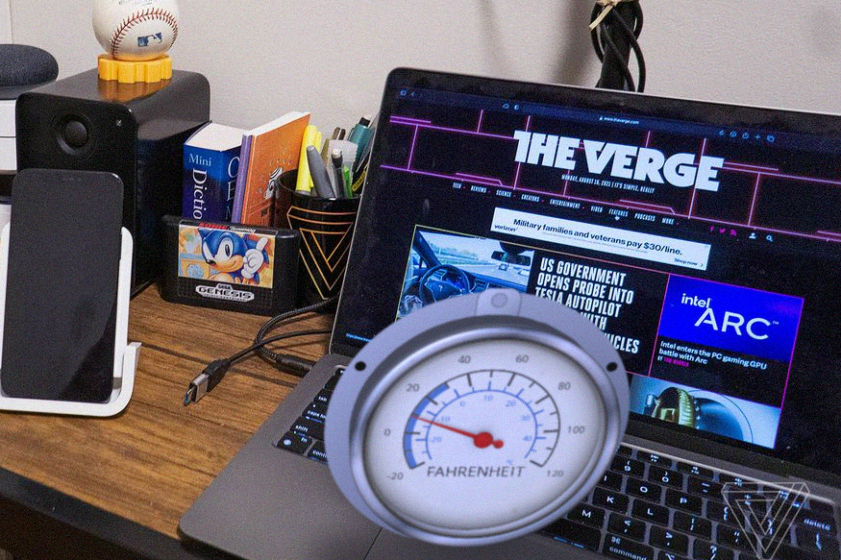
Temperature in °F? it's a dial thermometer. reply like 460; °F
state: 10; °F
